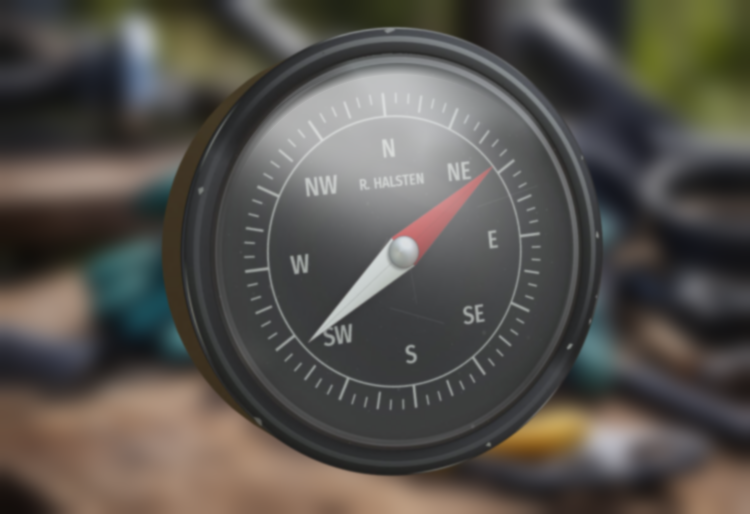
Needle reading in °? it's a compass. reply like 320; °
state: 55; °
